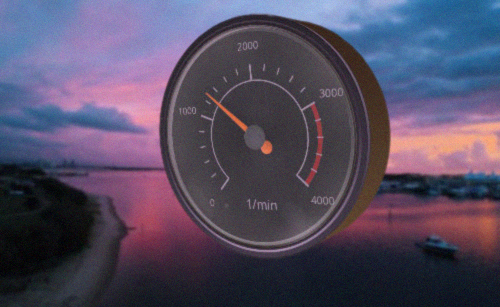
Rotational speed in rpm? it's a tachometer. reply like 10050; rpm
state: 1300; rpm
